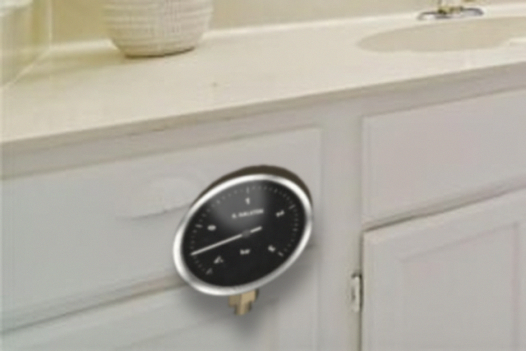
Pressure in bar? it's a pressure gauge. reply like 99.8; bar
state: -0.5; bar
